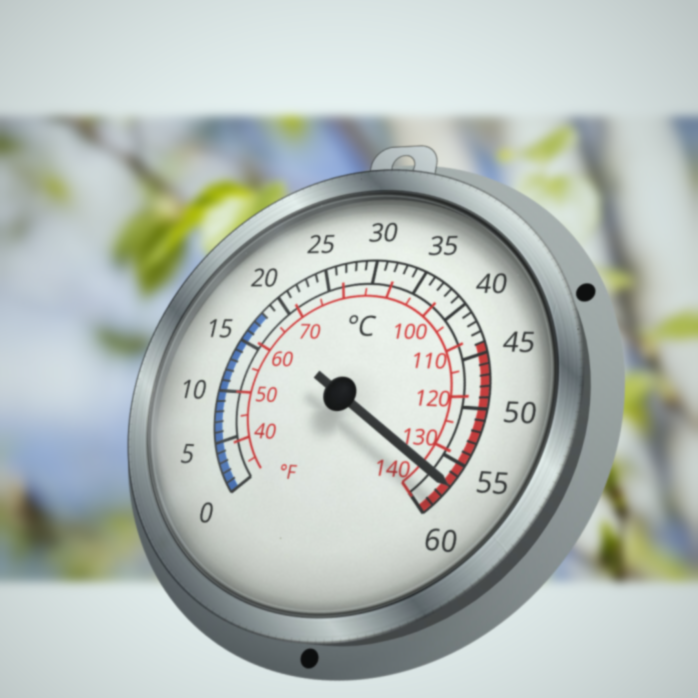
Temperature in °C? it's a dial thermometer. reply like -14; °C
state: 57; °C
